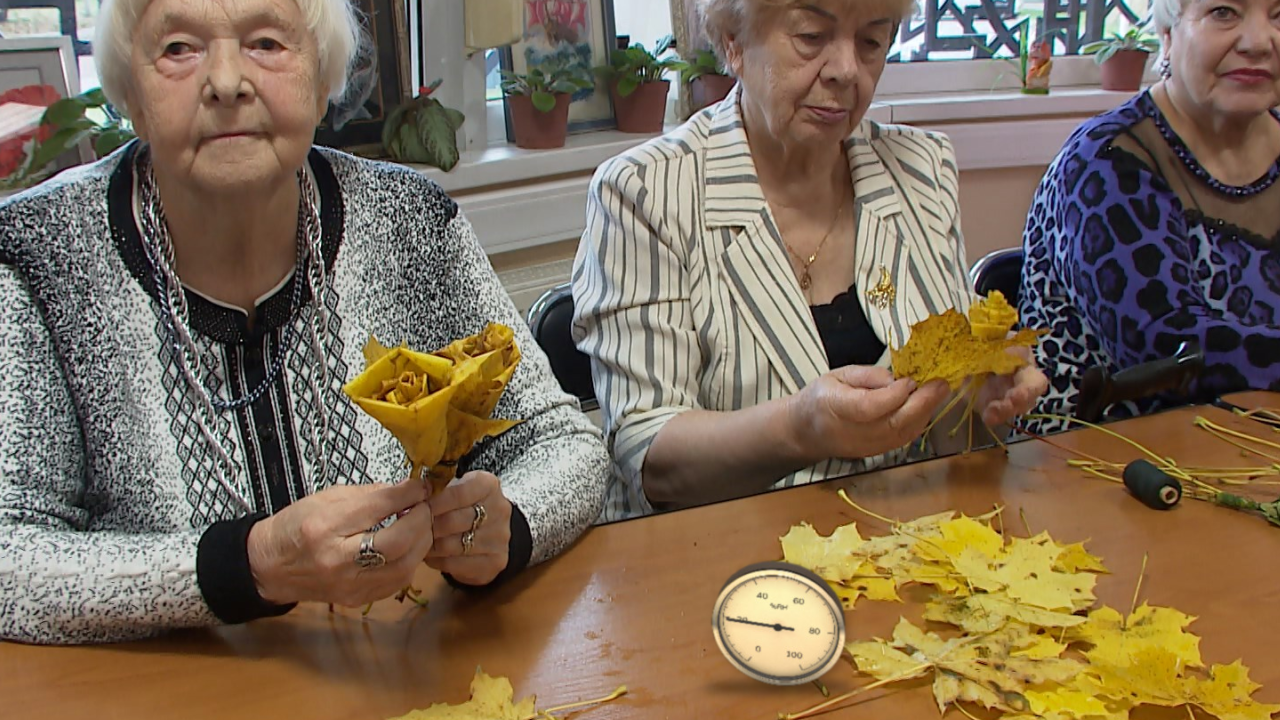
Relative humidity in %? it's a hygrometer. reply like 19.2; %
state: 20; %
